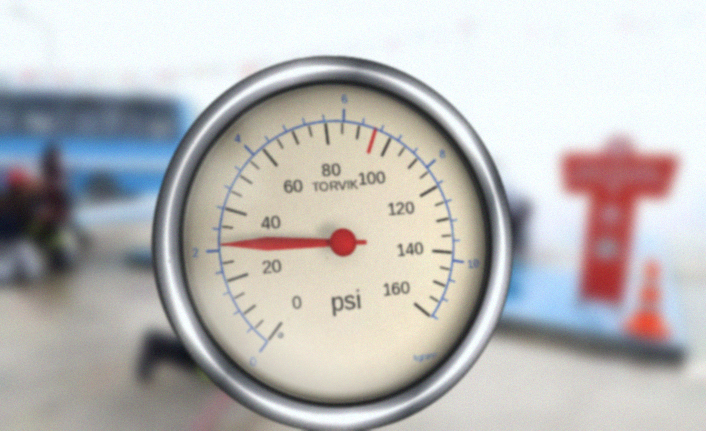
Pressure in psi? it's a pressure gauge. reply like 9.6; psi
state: 30; psi
